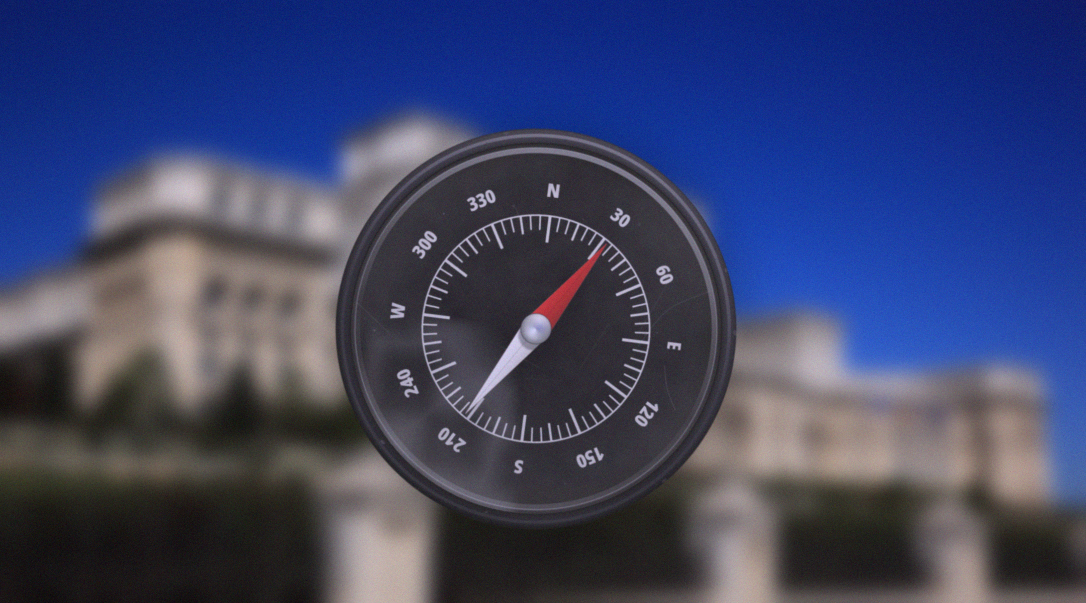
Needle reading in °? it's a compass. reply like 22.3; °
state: 32.5; °
